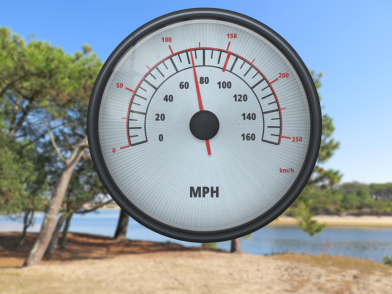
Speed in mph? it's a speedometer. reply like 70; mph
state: 72.5; mph
